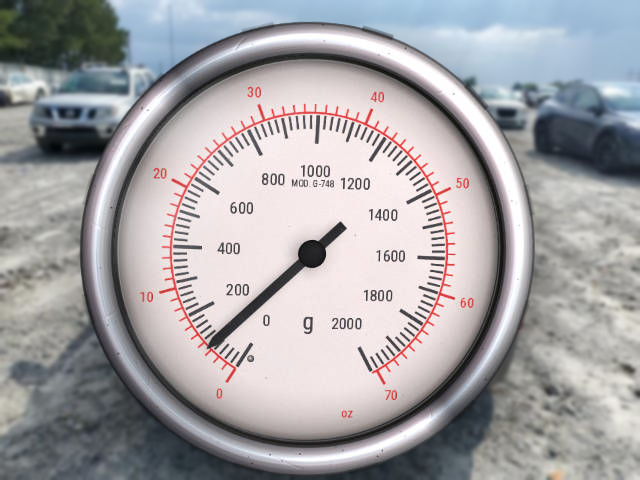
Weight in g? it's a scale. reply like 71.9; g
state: 100; g
